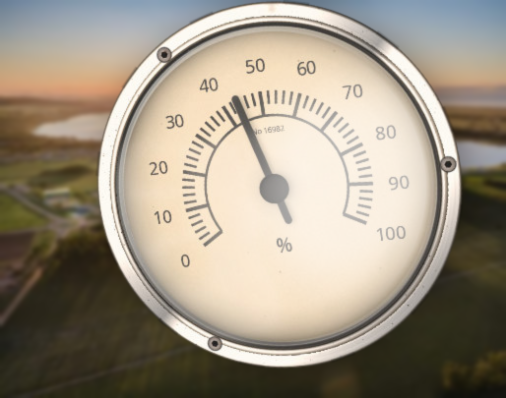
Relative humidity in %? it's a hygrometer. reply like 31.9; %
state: 44; %
